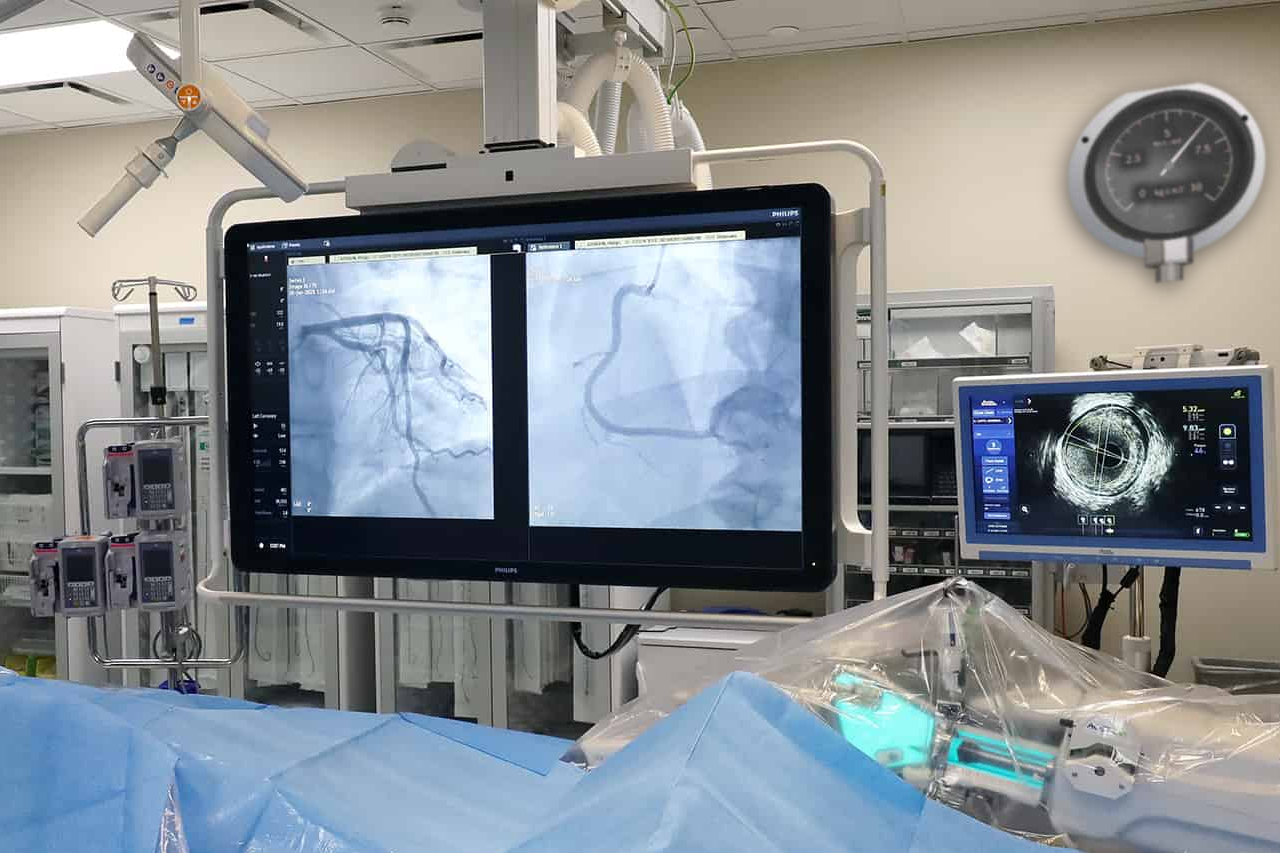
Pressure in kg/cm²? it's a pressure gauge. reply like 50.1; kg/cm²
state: 6.5; kg/cm²
